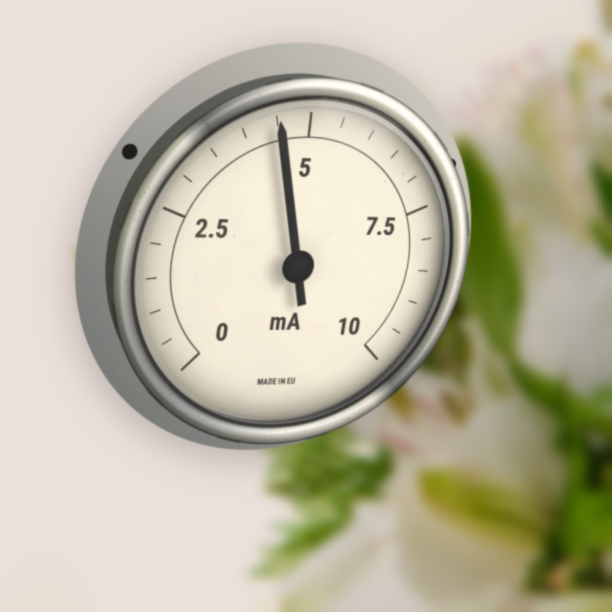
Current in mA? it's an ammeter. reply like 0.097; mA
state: 4.5; mA
